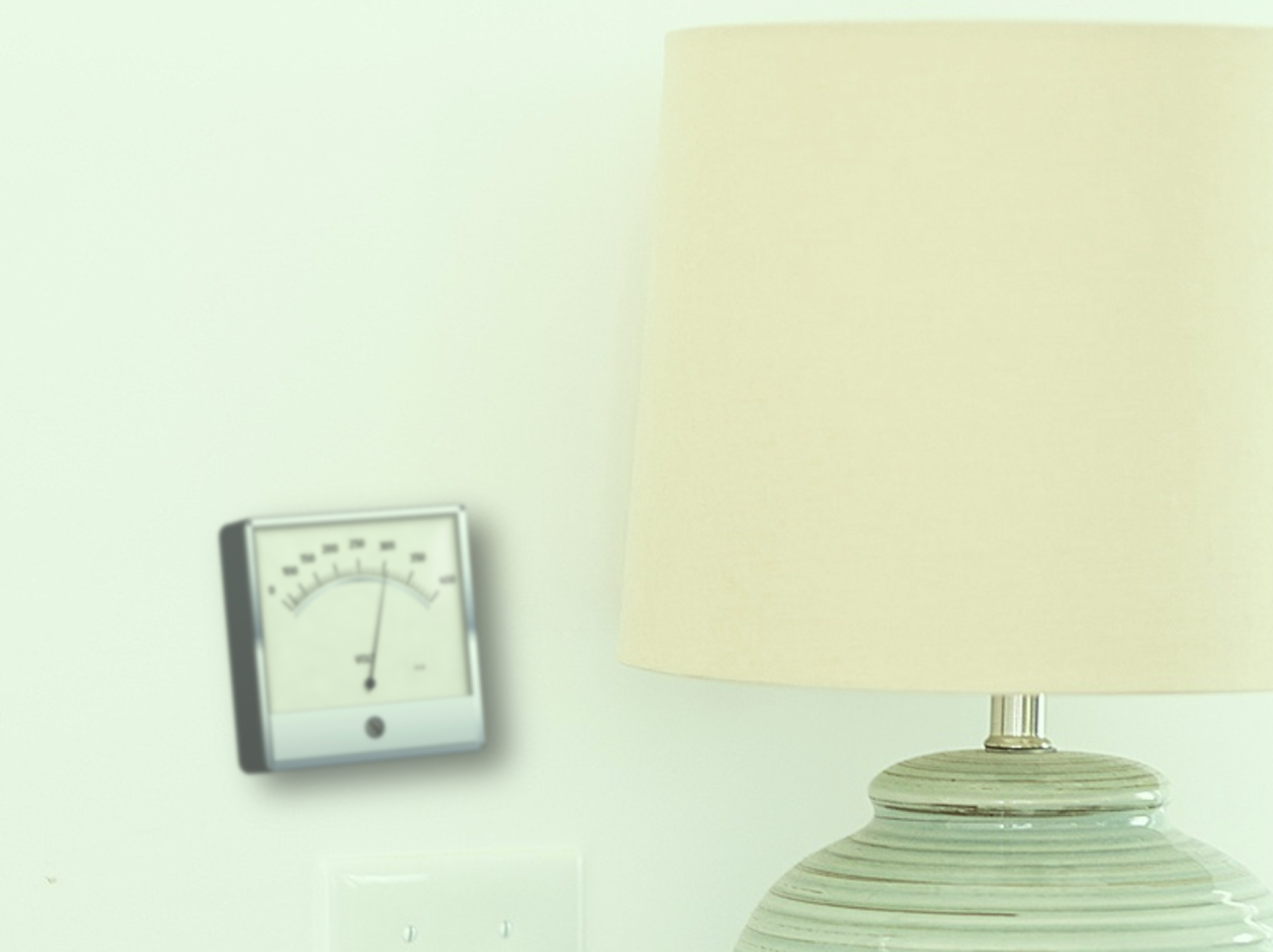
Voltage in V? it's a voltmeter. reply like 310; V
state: 300; V
